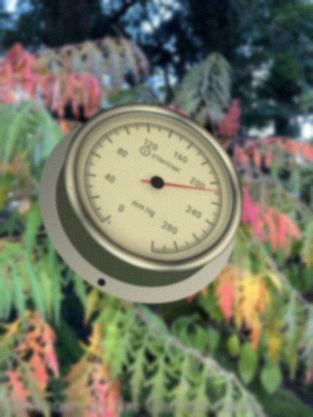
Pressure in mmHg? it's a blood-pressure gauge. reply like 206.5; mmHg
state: 210; mmHg
